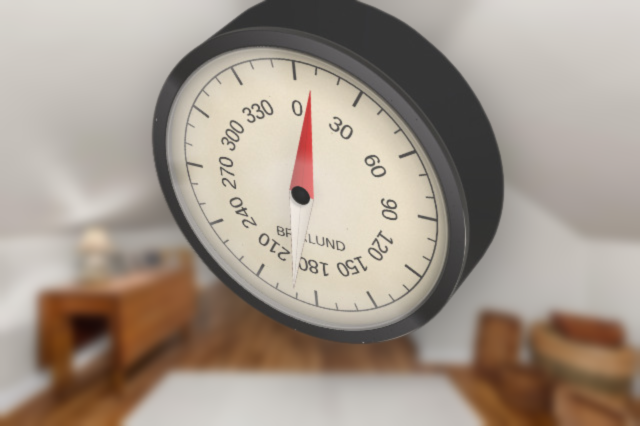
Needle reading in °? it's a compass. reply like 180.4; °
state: 10; °
